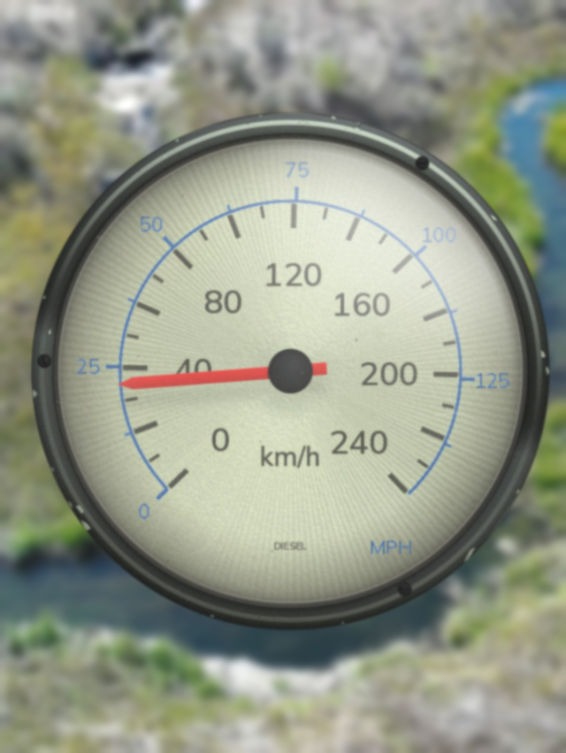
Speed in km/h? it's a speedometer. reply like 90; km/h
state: 35; km/h
